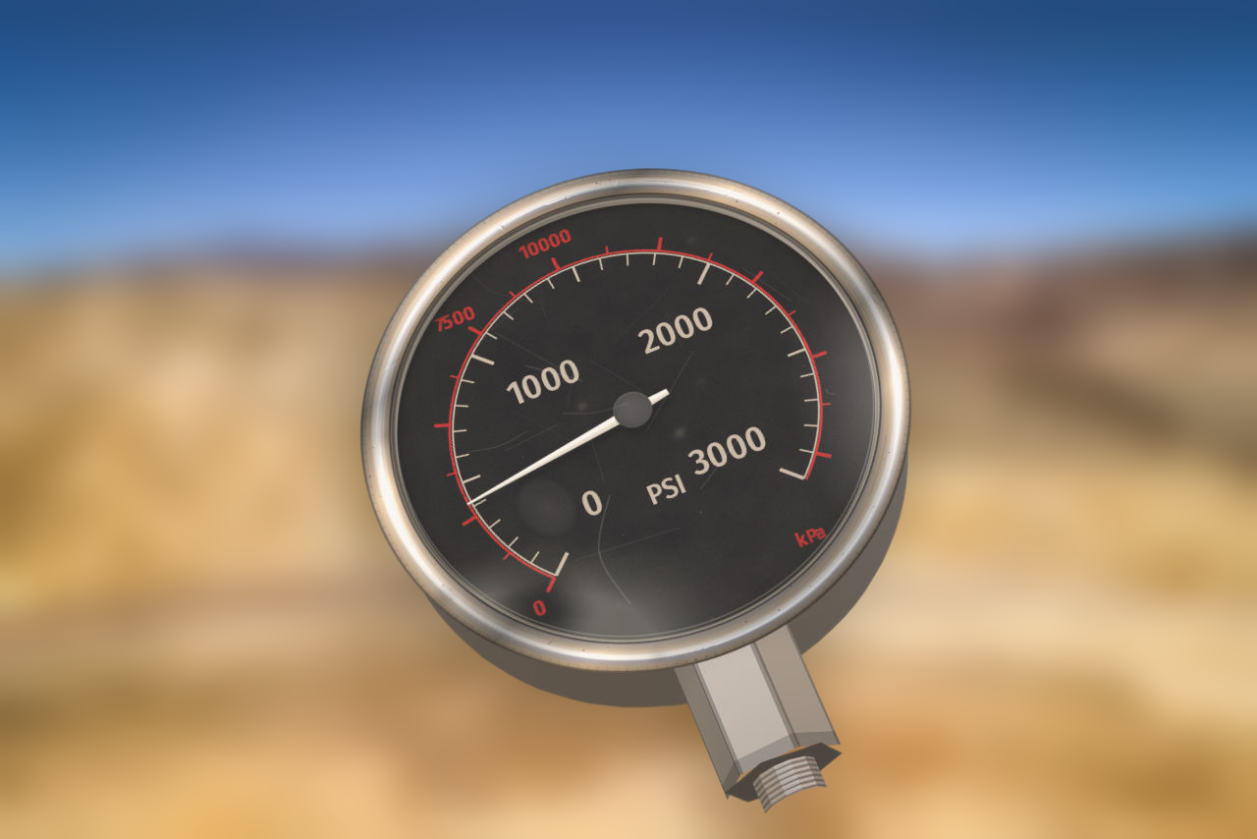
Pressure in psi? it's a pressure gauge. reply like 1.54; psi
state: 400; psi
